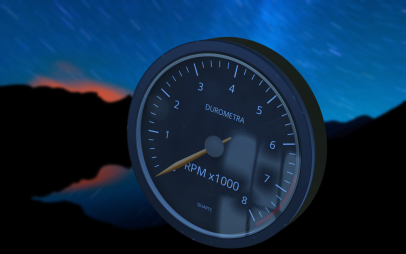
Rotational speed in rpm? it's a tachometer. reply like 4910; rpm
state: 0; rpm
